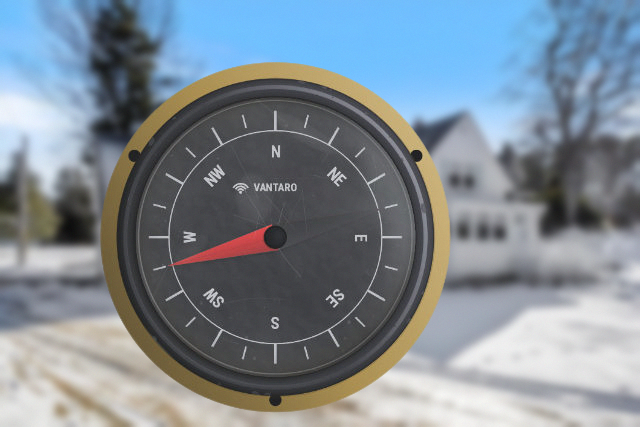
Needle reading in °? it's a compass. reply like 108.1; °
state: 255; °
